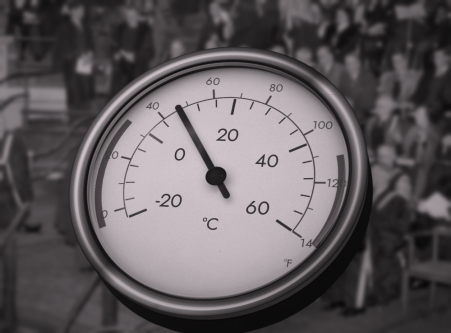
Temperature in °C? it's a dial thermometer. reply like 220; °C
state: 8; °C
